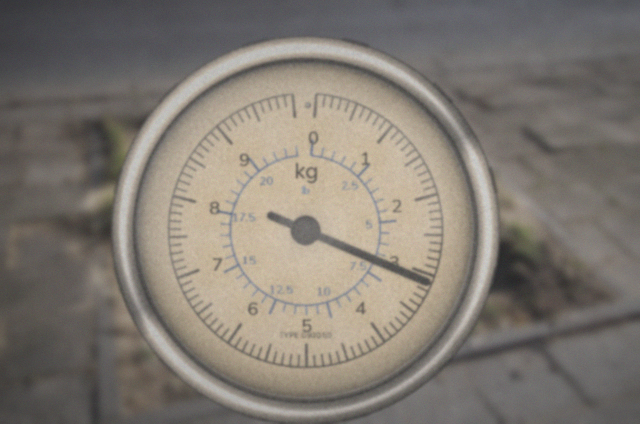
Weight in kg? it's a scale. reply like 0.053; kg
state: 3.1; kg
